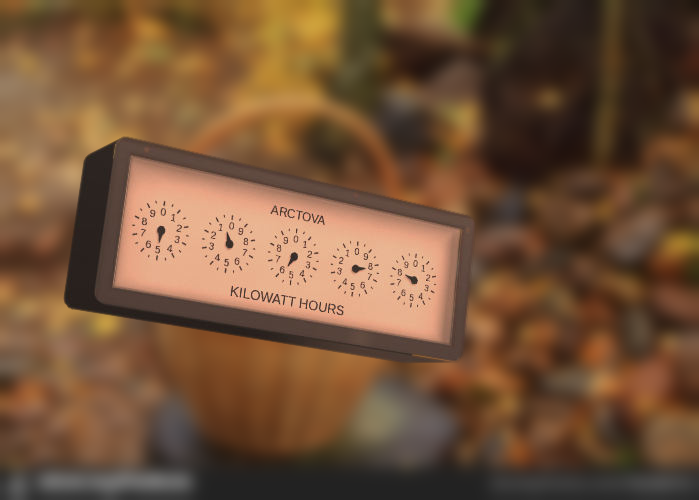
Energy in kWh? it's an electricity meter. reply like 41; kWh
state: 50578; kWh
